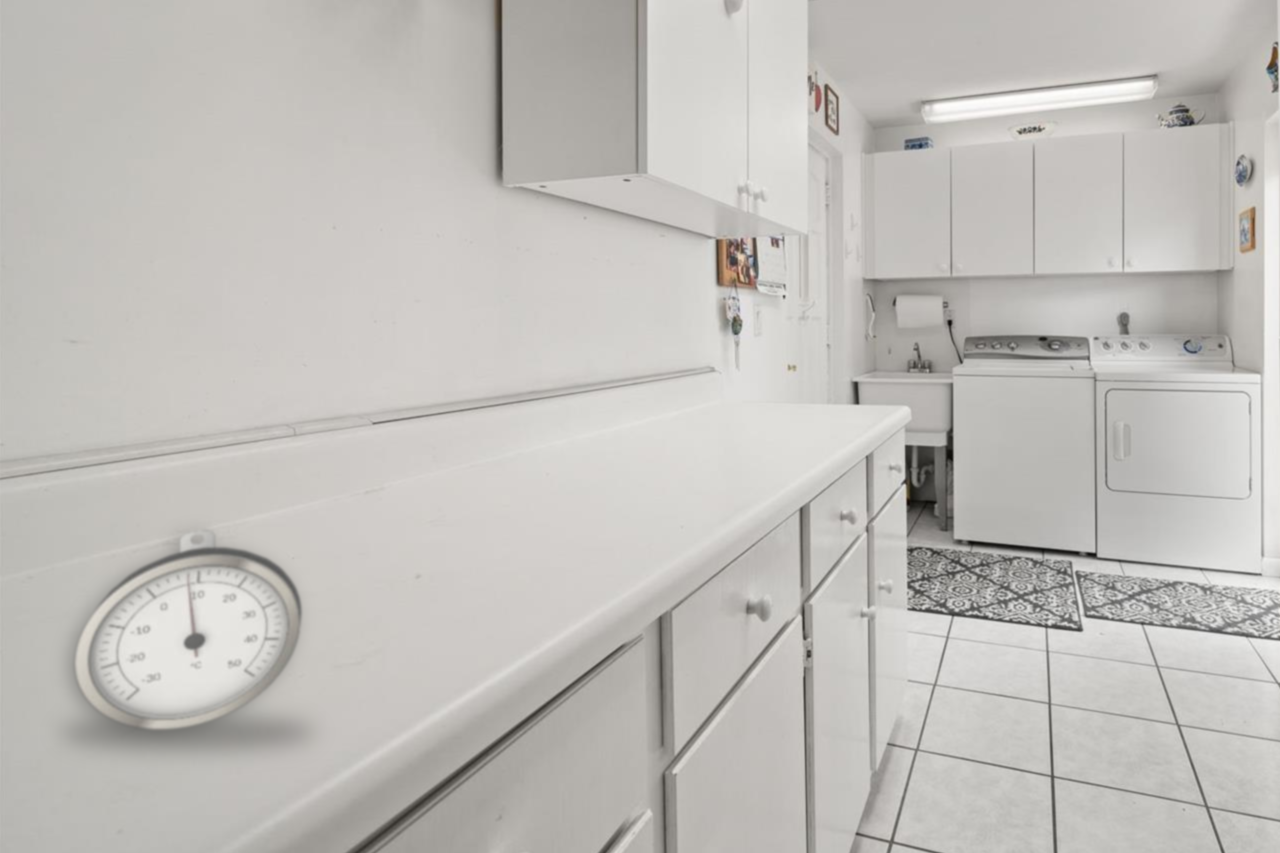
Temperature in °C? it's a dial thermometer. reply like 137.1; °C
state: 8; °C
